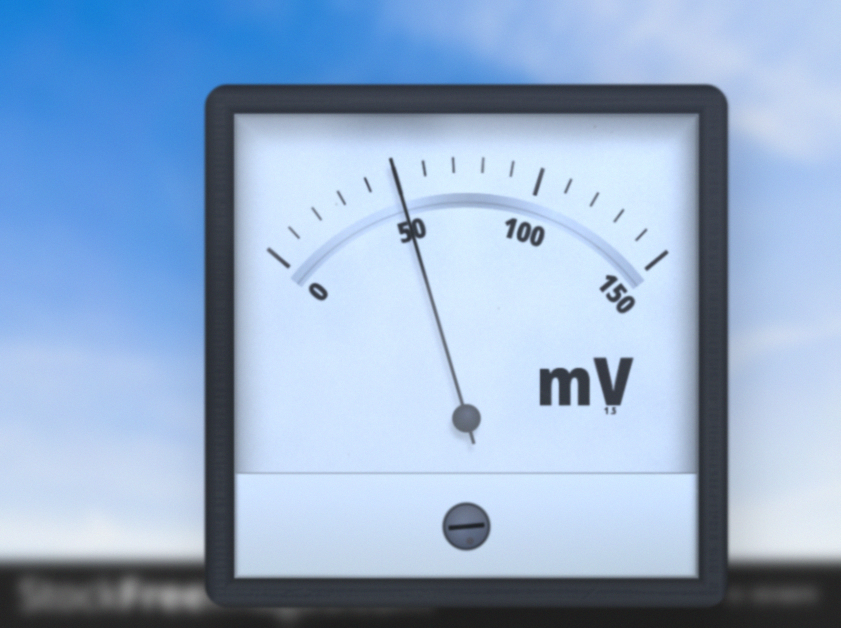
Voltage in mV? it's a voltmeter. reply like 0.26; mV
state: 50; mV
